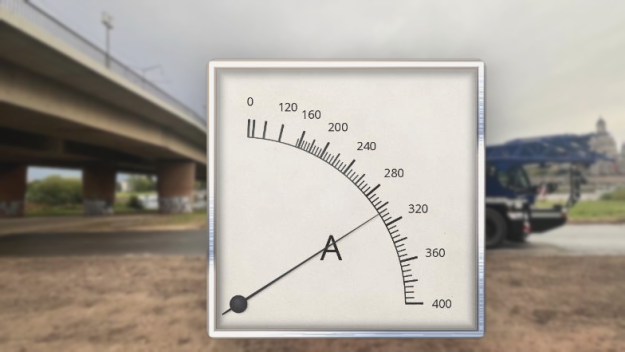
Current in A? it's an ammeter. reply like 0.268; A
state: 305; A
